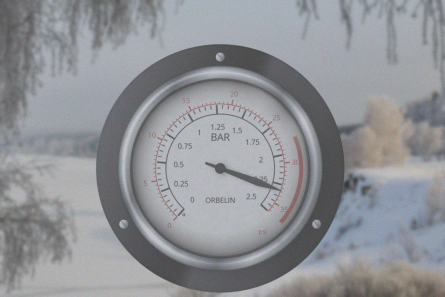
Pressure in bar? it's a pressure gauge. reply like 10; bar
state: 2.3; bar
